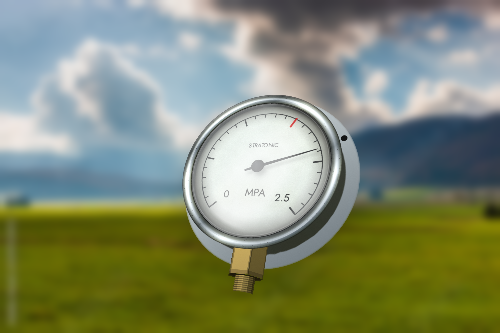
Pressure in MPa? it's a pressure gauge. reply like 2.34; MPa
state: 1.9; MPa
